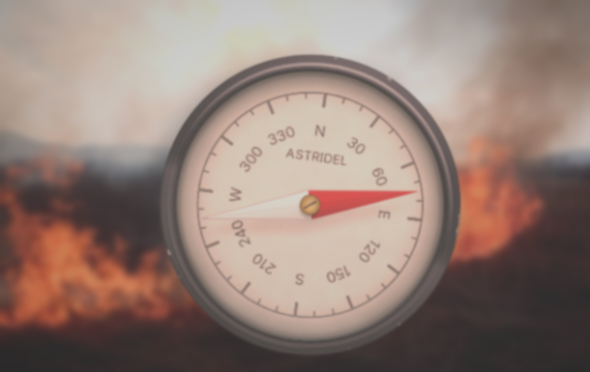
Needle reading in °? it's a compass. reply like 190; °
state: 75; °
